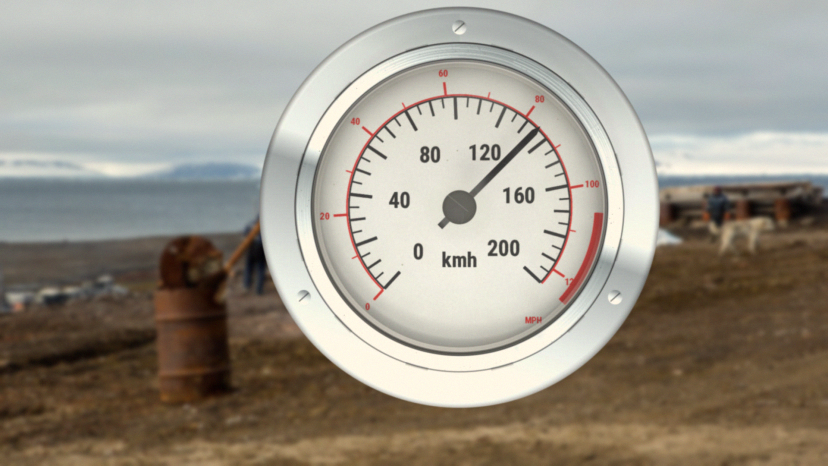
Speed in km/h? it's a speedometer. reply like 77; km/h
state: 135; km/h
